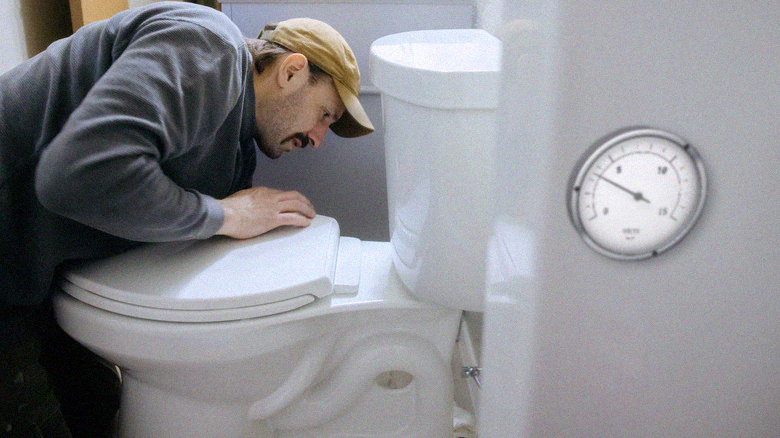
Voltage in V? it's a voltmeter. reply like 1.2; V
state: 3.5; V
